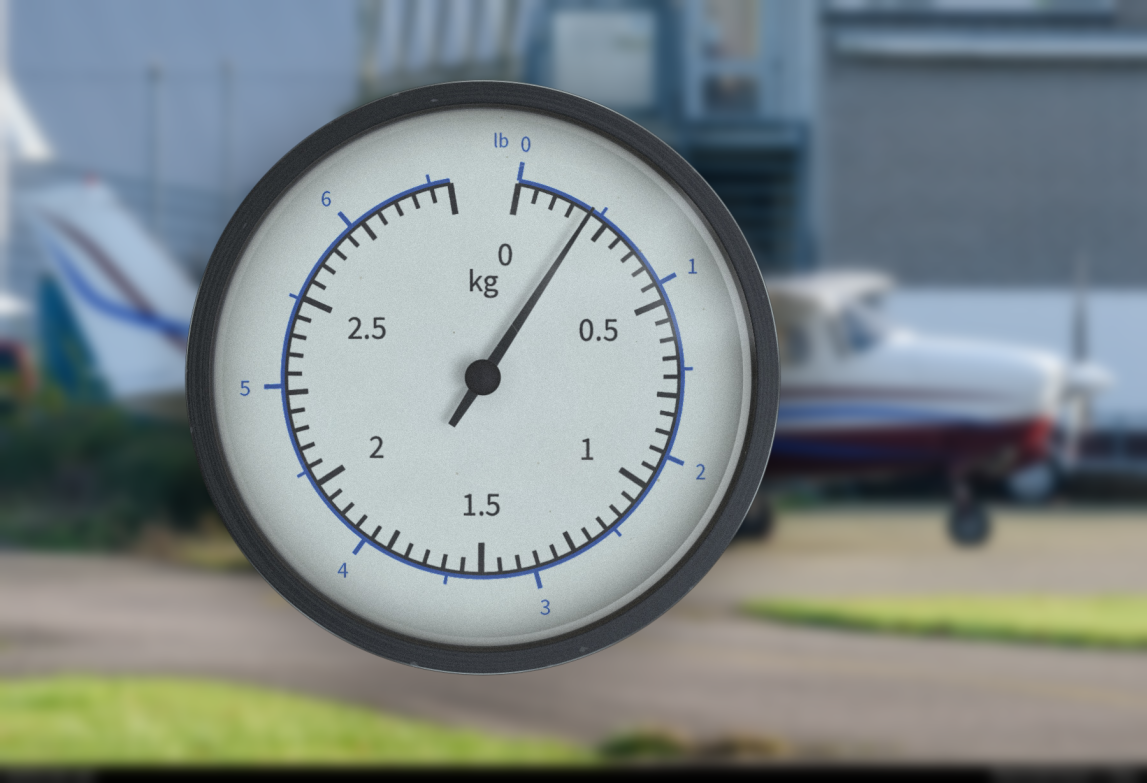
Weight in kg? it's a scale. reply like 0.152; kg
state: 0.2; kg
